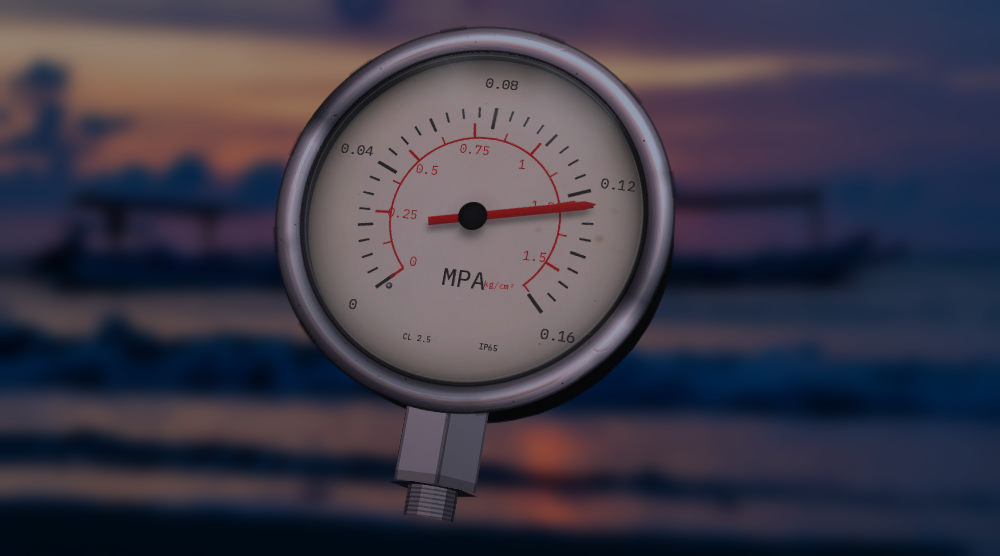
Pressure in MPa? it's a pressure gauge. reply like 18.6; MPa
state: 0.125; MPa
